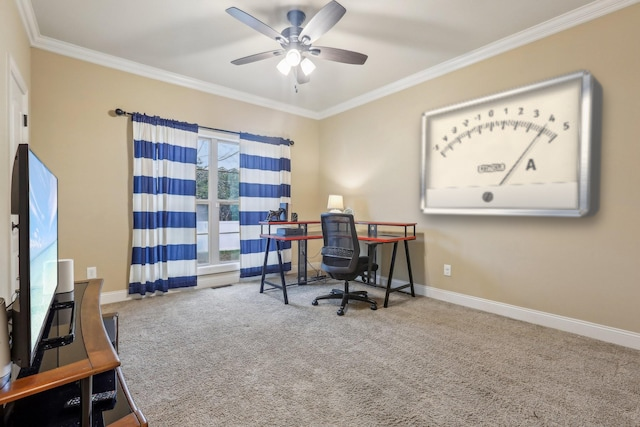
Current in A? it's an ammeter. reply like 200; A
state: 4; A
